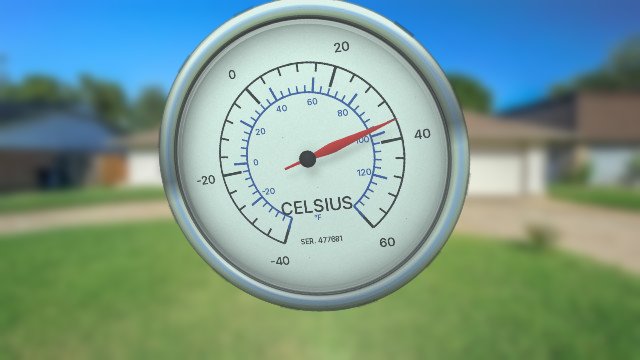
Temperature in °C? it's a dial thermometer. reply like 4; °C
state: 36; °C
